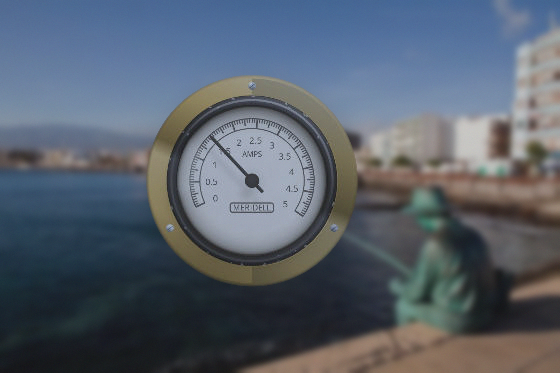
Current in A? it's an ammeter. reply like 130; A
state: 1.5; A
